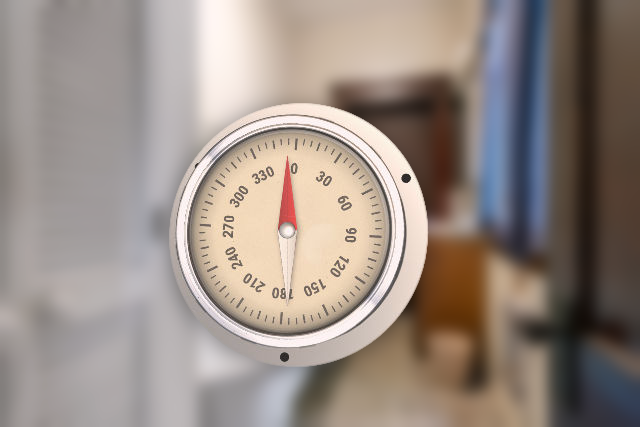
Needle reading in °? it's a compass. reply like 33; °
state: 355; °
